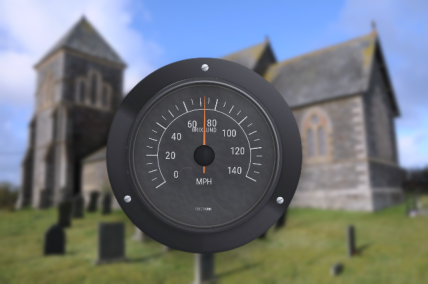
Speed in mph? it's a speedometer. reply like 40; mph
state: 72.5; mph
